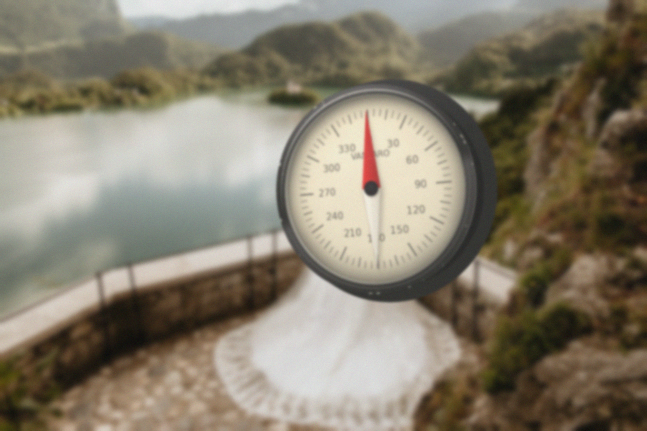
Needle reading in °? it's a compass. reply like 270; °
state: 0; °
